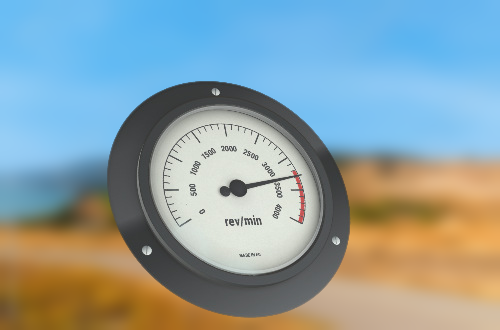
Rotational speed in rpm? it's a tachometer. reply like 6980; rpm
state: 3300; rpm
